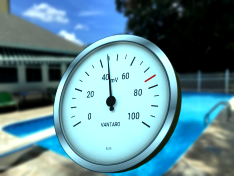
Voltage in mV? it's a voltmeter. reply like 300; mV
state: 45; mV
